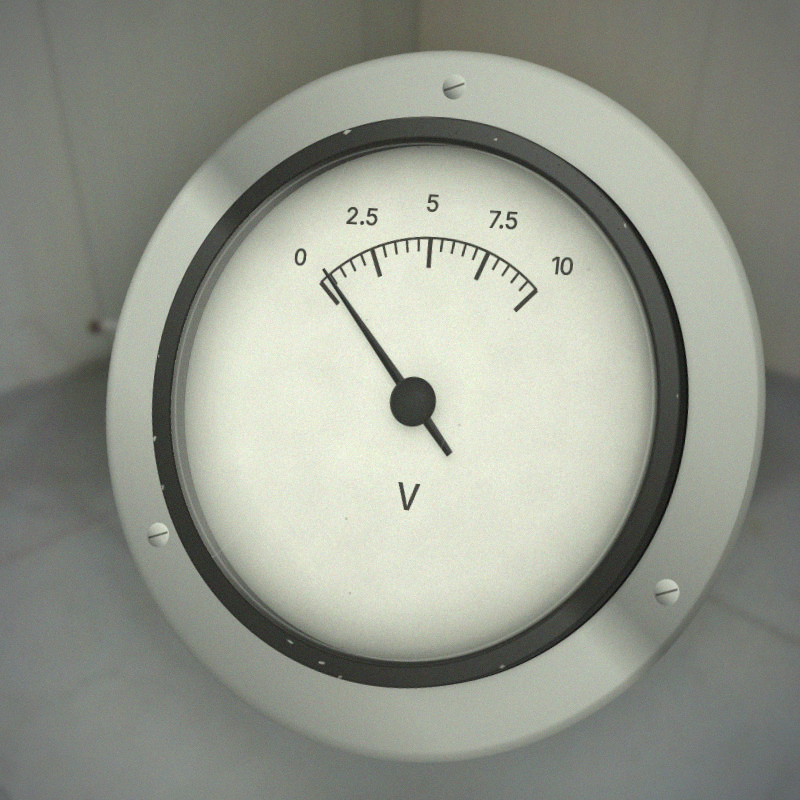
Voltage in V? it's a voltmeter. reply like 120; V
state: 0.5; V
